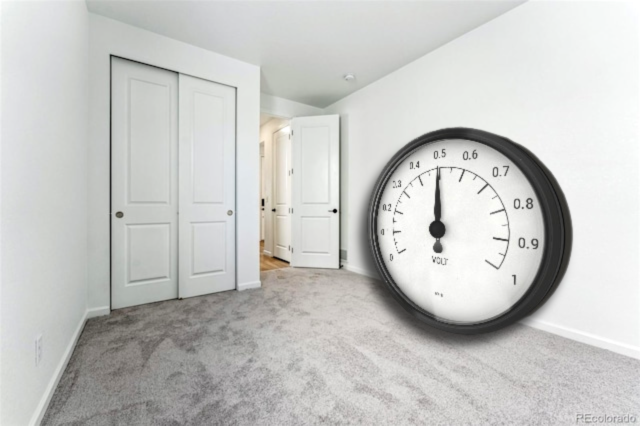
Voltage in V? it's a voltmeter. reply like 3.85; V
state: 0.5; V
